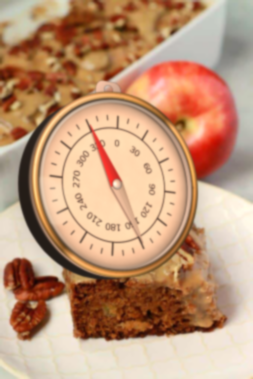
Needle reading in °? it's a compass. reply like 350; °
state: 330; °
